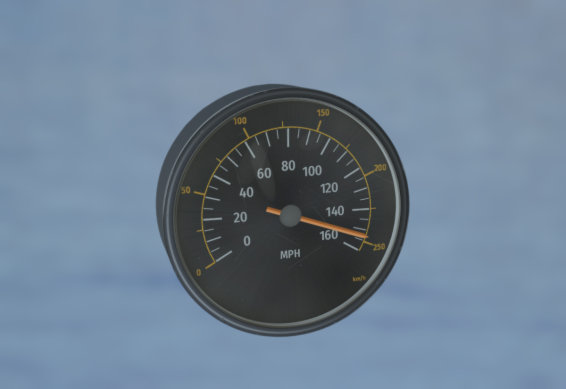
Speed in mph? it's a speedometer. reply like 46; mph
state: 152.5; mph
